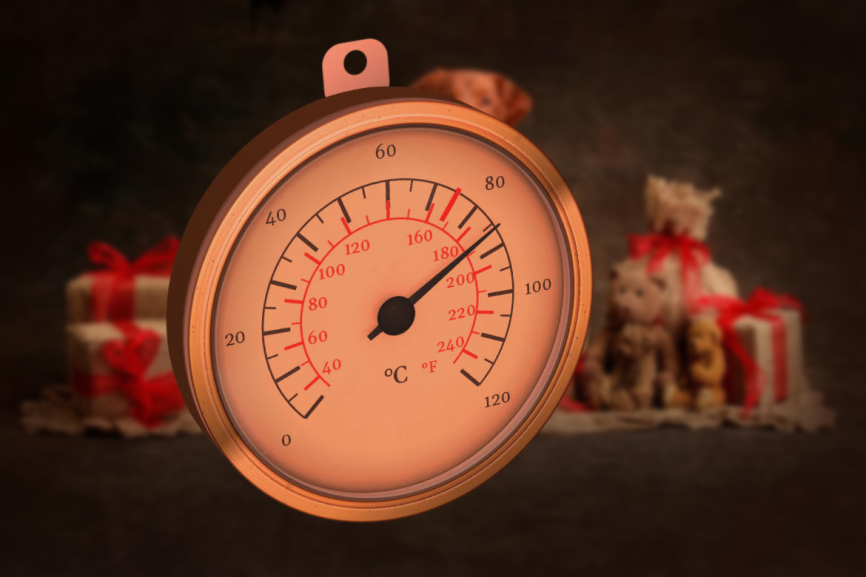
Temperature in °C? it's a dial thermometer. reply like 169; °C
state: 85; °C
